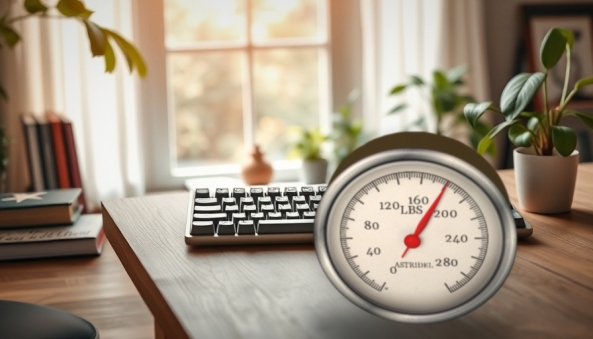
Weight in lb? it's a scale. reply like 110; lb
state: 180; lb
